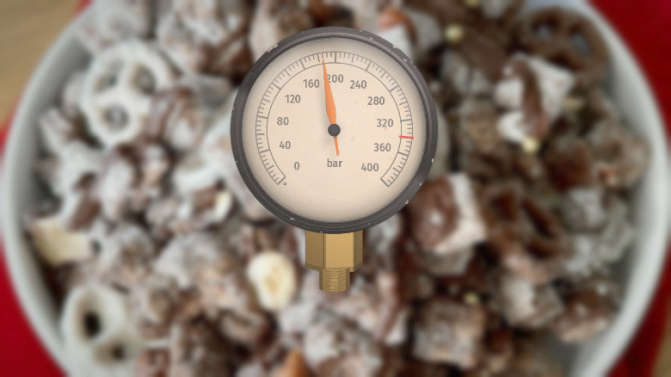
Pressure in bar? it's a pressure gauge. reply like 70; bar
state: 185; bar
